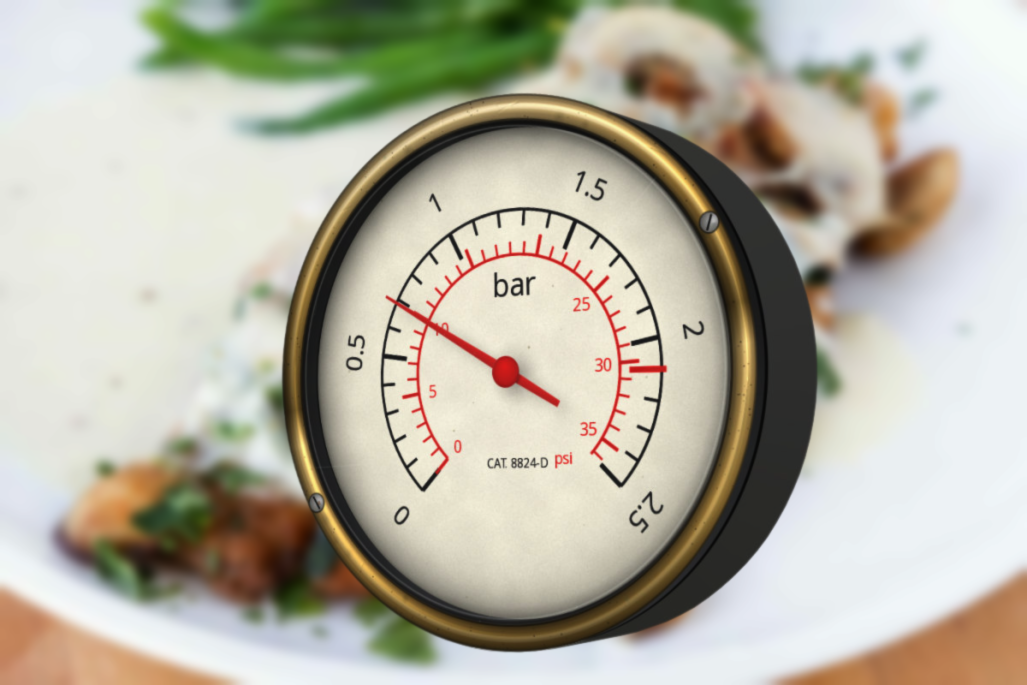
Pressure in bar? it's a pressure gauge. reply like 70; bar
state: 0.7; bar
